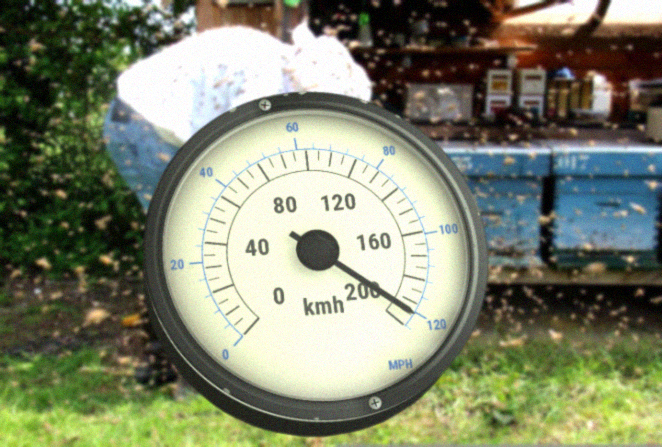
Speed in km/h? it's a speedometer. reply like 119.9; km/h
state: 195; km/h
